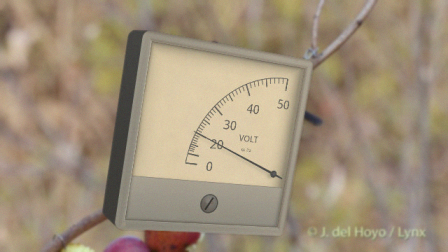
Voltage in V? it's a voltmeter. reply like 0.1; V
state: 20; V
